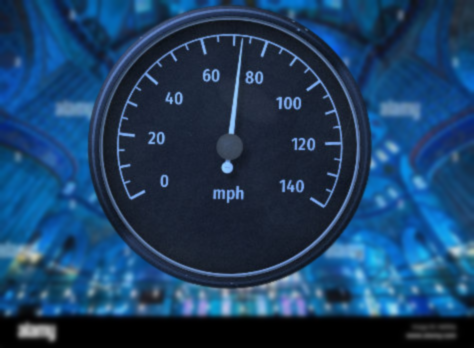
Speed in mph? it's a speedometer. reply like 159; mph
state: 72.5; mph
